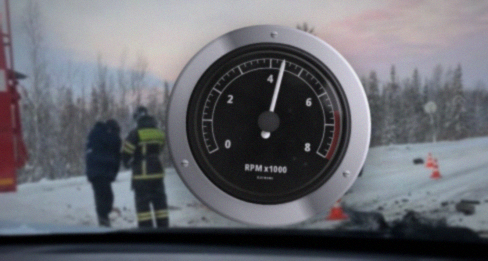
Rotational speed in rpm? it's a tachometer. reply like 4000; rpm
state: 4400; rpm
